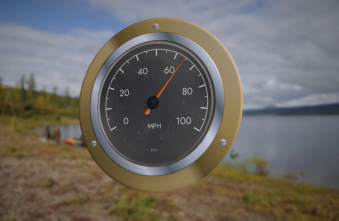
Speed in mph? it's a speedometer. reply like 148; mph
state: 65; mph
